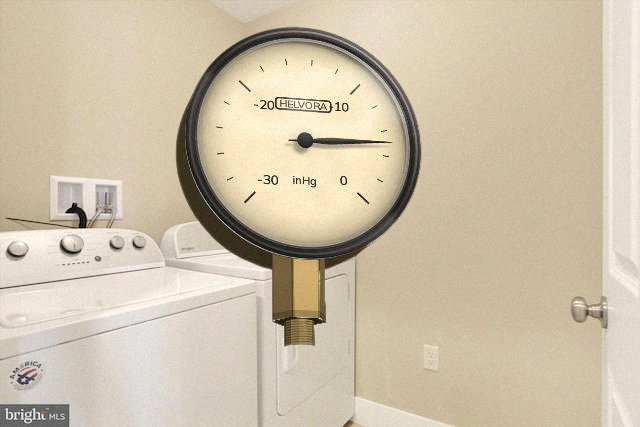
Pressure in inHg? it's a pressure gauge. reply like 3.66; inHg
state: -5; inHg
